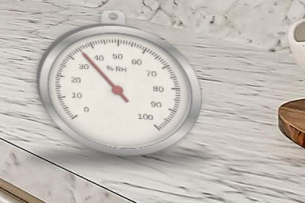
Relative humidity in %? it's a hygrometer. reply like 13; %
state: 35; %
